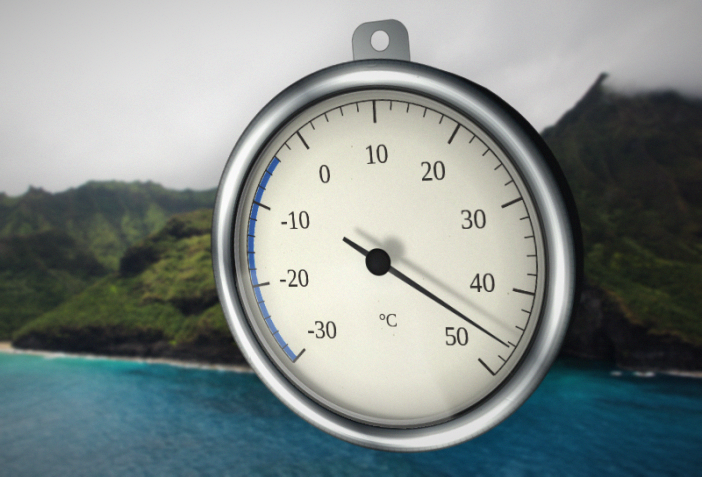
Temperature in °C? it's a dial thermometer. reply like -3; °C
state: 46; °C
